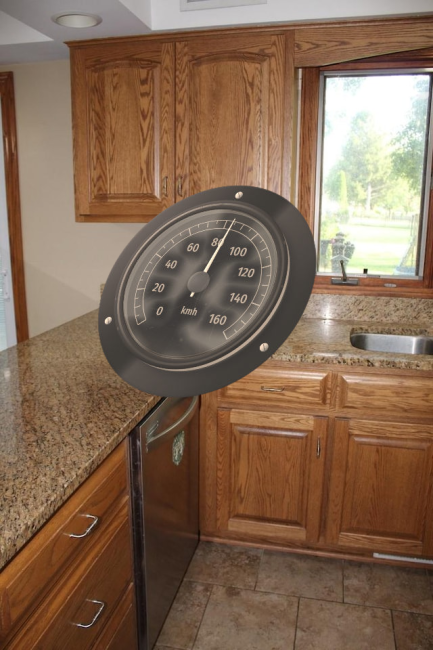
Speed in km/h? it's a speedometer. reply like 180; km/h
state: 85; km/h
